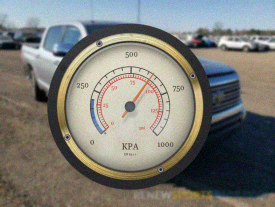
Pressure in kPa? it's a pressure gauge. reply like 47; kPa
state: 625; kPa
